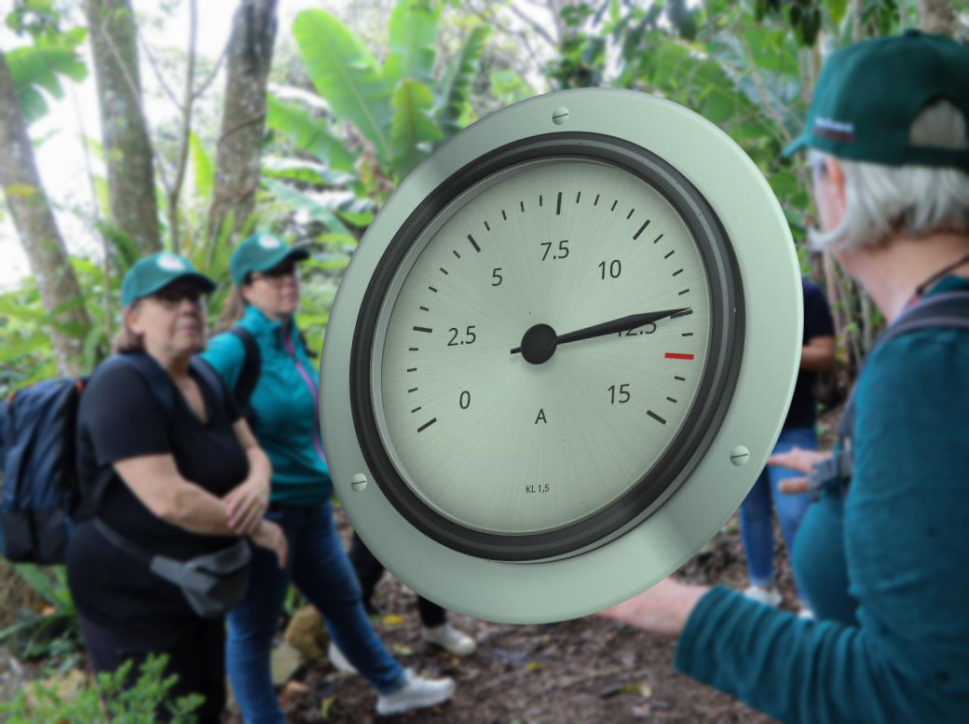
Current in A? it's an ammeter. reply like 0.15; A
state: 12.5; A
